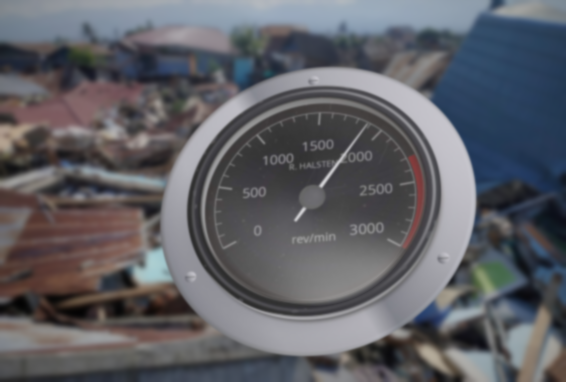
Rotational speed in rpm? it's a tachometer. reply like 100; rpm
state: 1900; rpm
